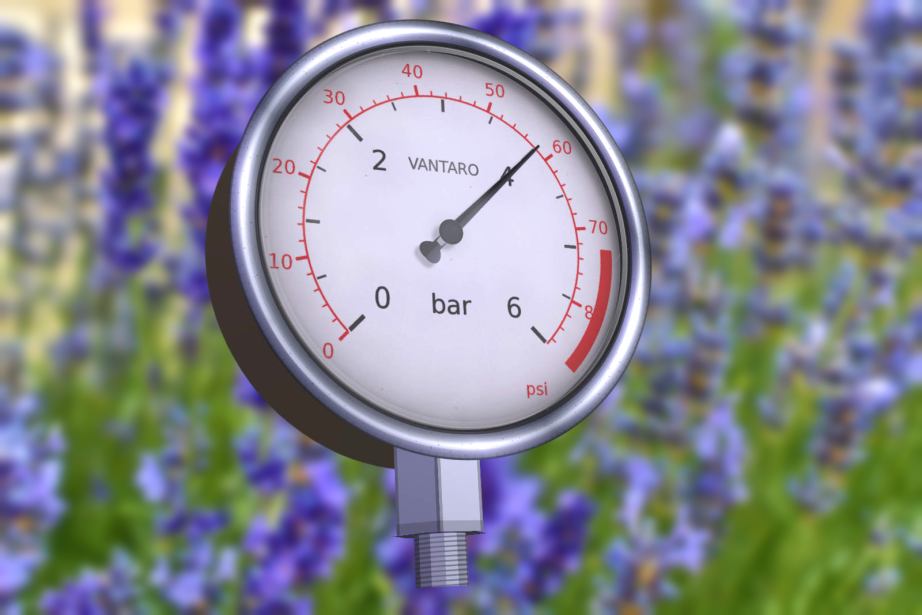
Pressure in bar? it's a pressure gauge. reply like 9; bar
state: 4; bar
